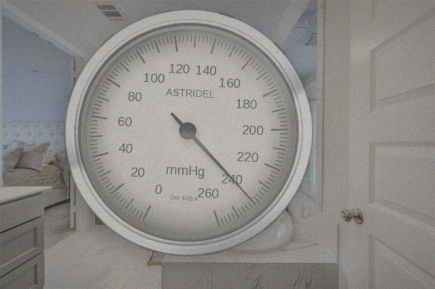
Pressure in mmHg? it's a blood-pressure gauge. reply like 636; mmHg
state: 240; mmHg
